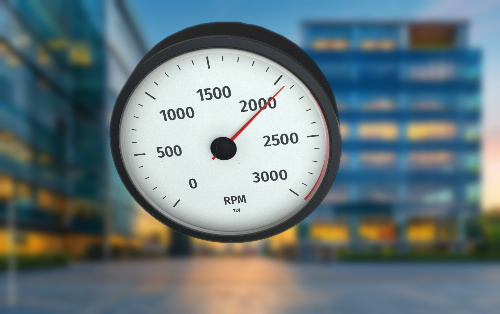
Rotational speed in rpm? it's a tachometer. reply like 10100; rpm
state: 2050; rpm
